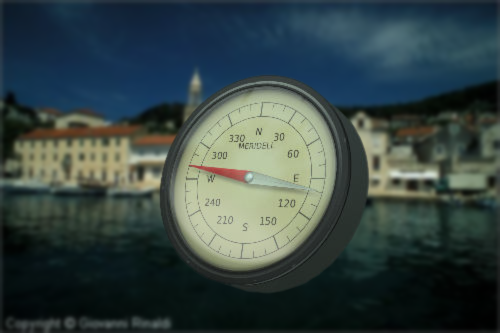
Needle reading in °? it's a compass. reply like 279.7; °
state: 280; °
